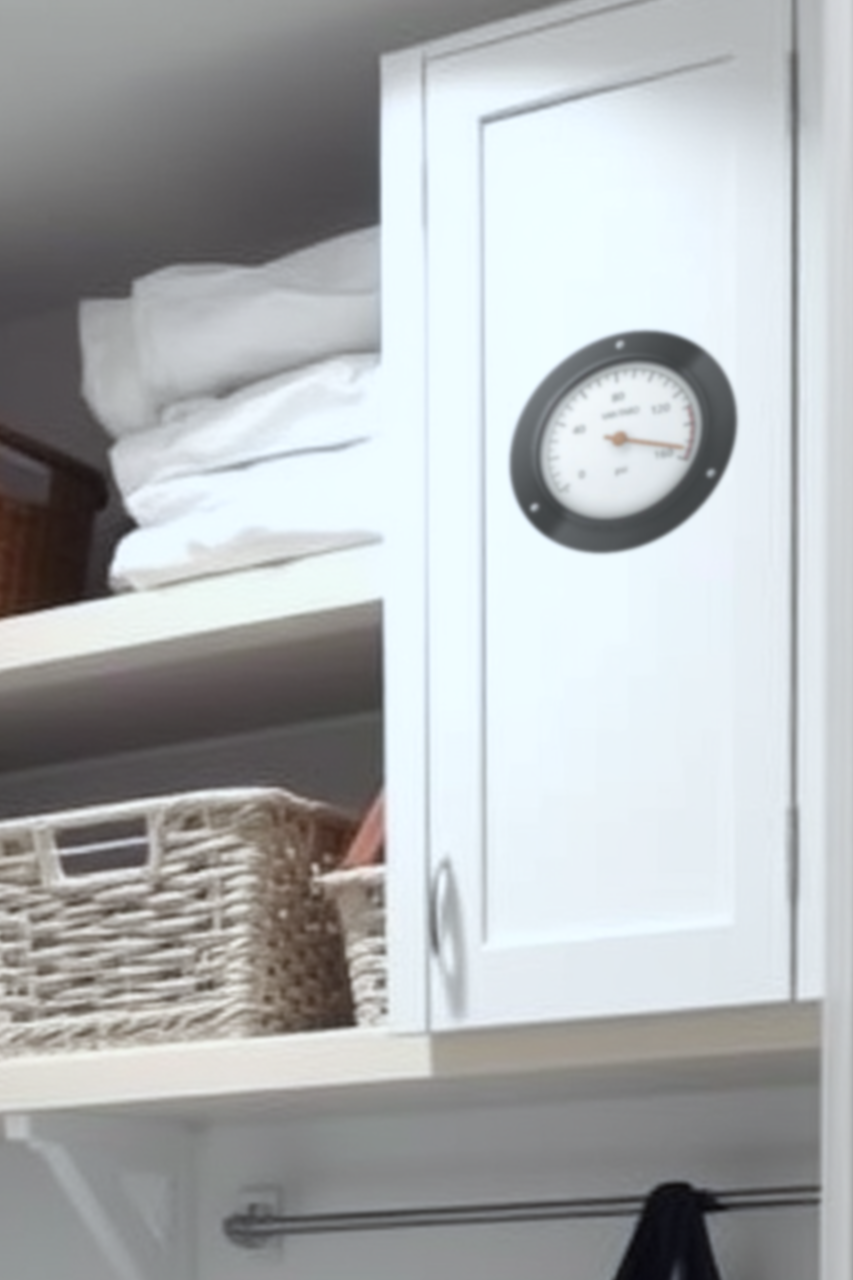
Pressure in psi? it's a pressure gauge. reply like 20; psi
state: 155; psi
